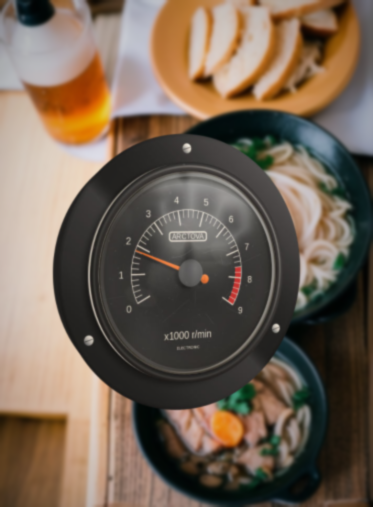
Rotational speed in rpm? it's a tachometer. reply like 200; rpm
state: 1800; rpm
